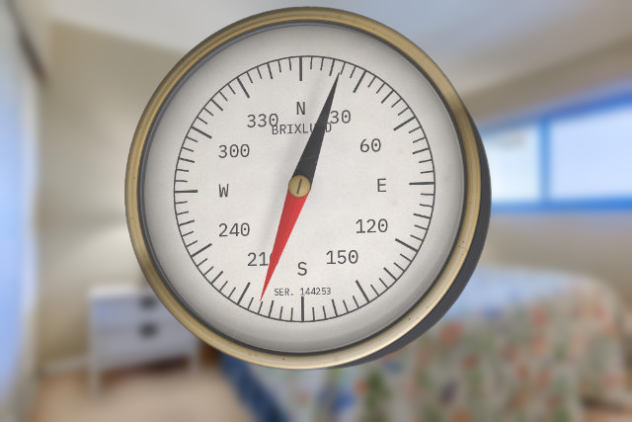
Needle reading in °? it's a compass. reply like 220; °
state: 200; °
